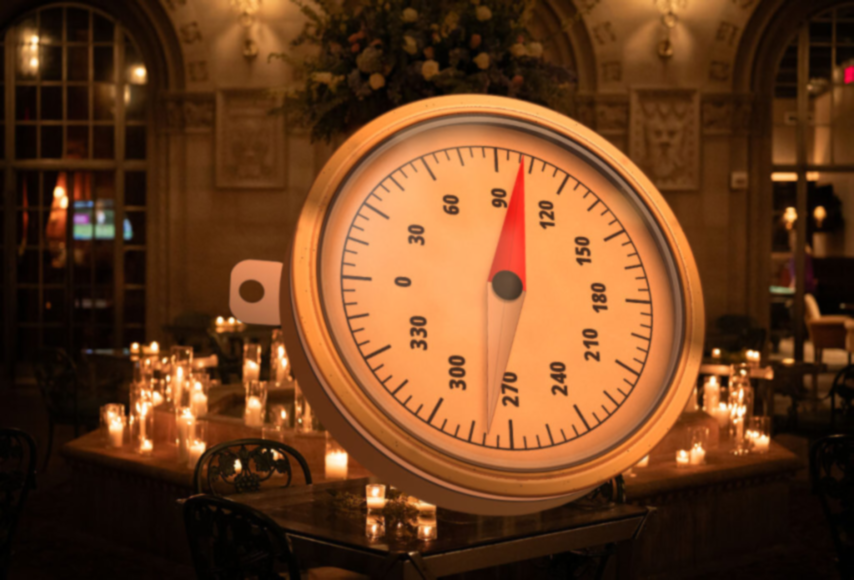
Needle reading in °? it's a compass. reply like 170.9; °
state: 100; °
